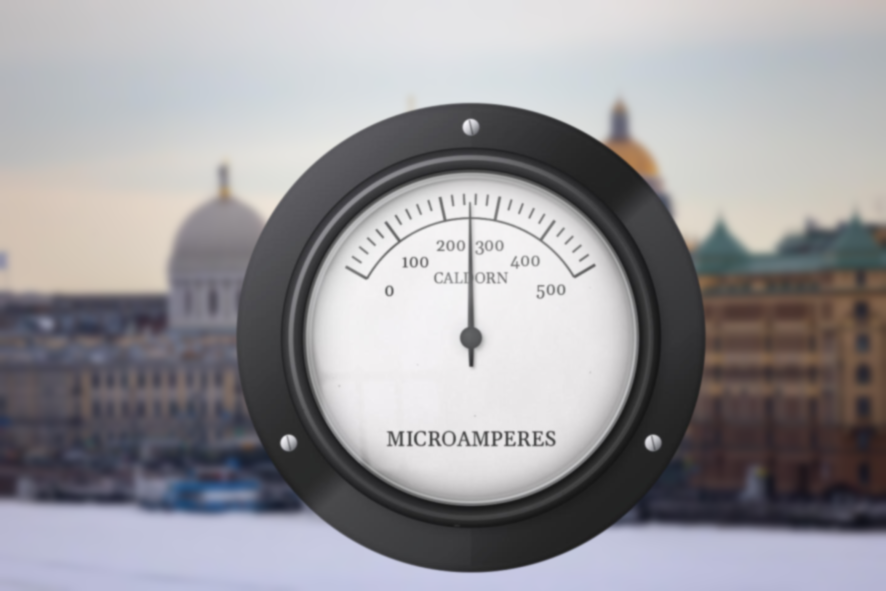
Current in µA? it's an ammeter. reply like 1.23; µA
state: 250; µA
